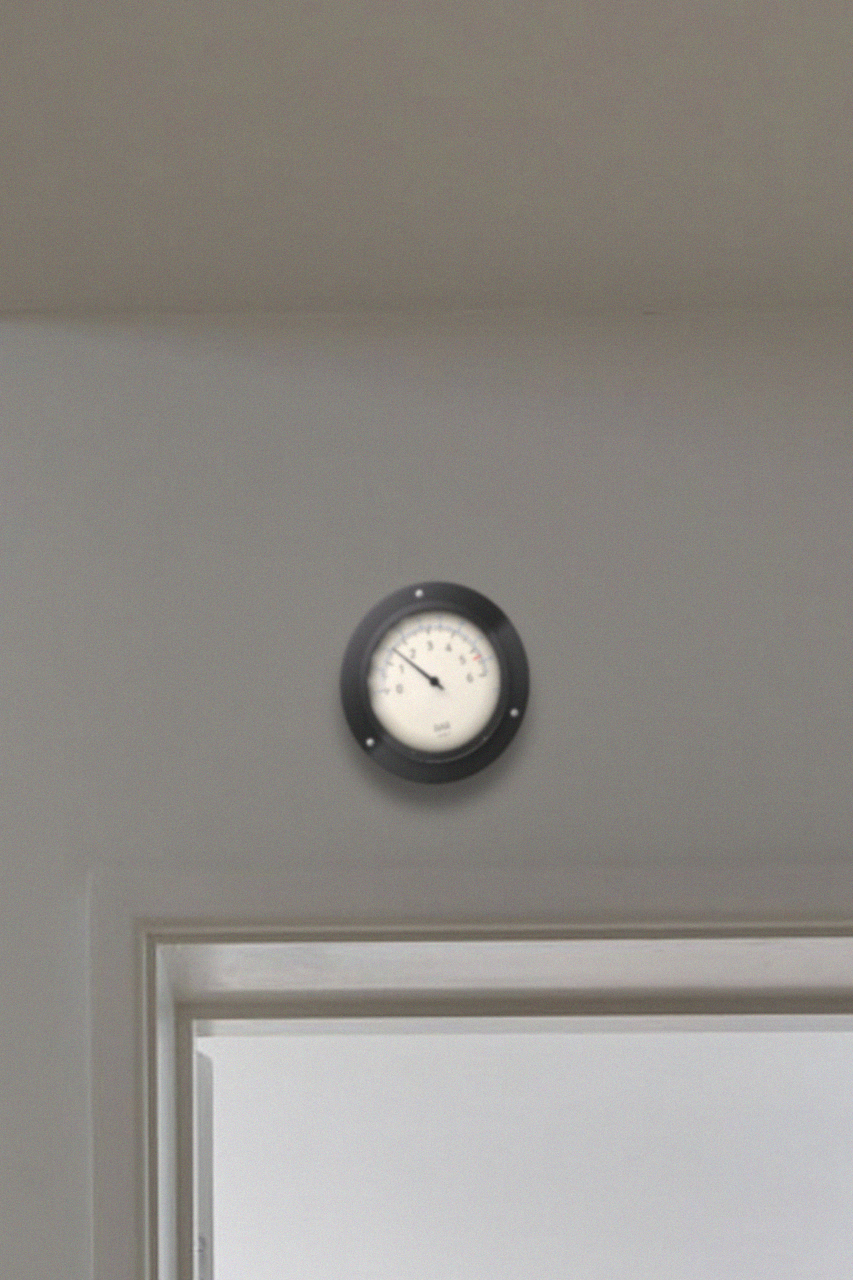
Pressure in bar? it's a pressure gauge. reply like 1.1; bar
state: 1.5; bar
